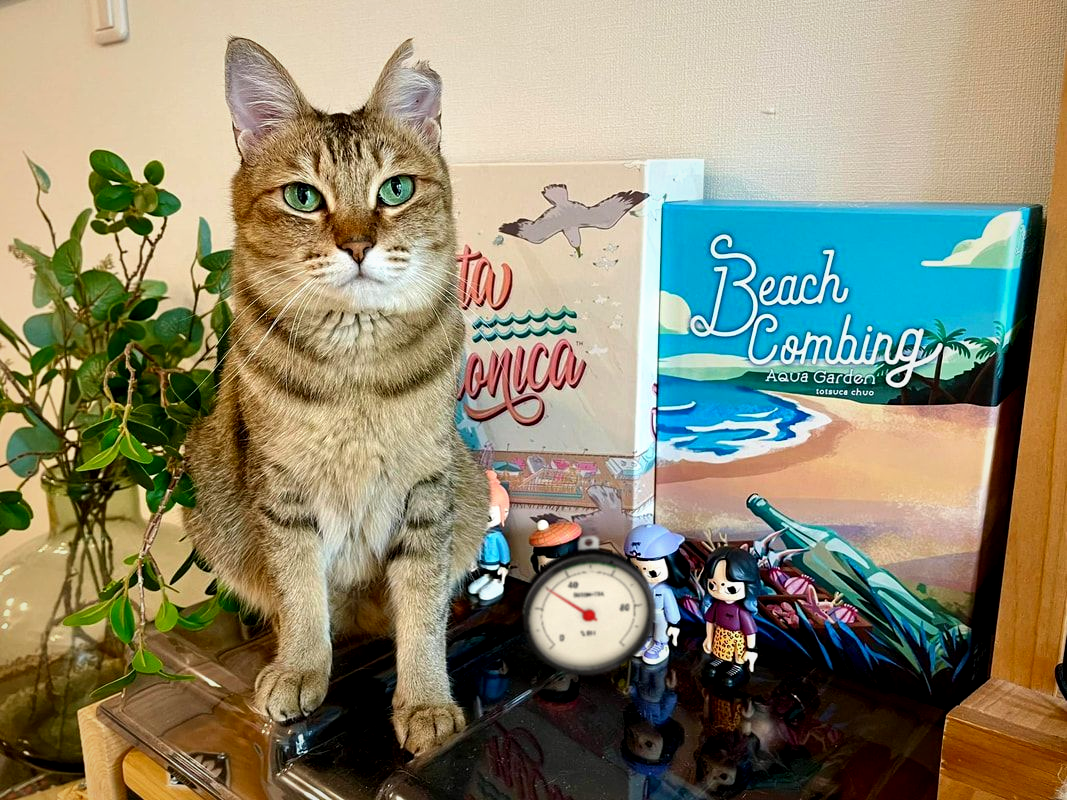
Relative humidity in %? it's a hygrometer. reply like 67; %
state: 30; %
